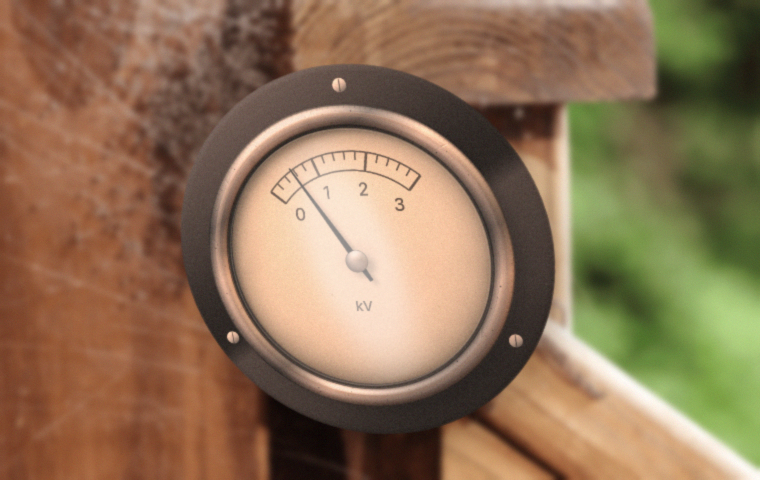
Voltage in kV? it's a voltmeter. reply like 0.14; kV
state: 0.6; kV
